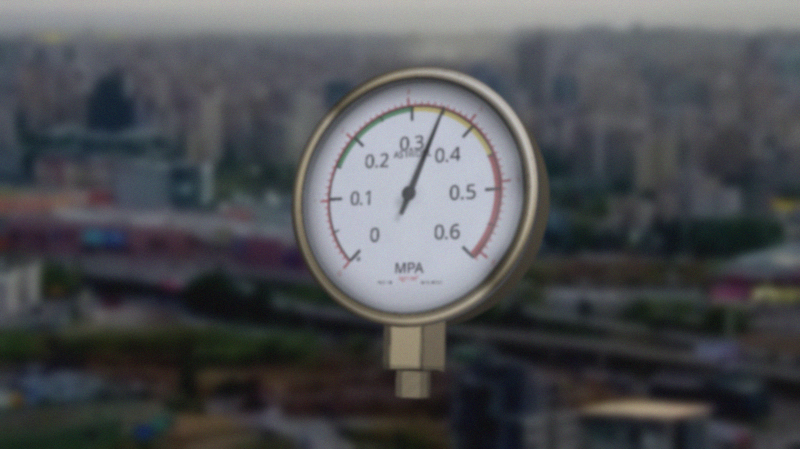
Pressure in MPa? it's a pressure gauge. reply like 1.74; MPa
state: 0.35; MPa
